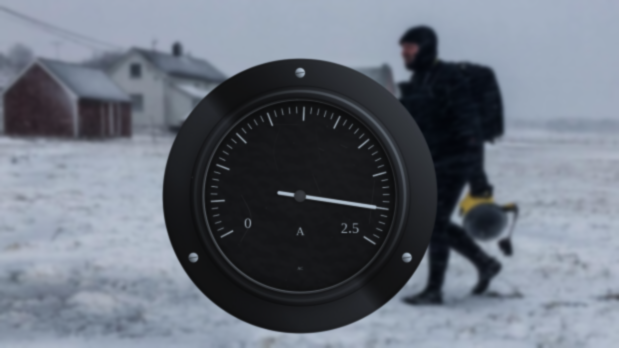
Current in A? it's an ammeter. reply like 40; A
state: 2.25; A
